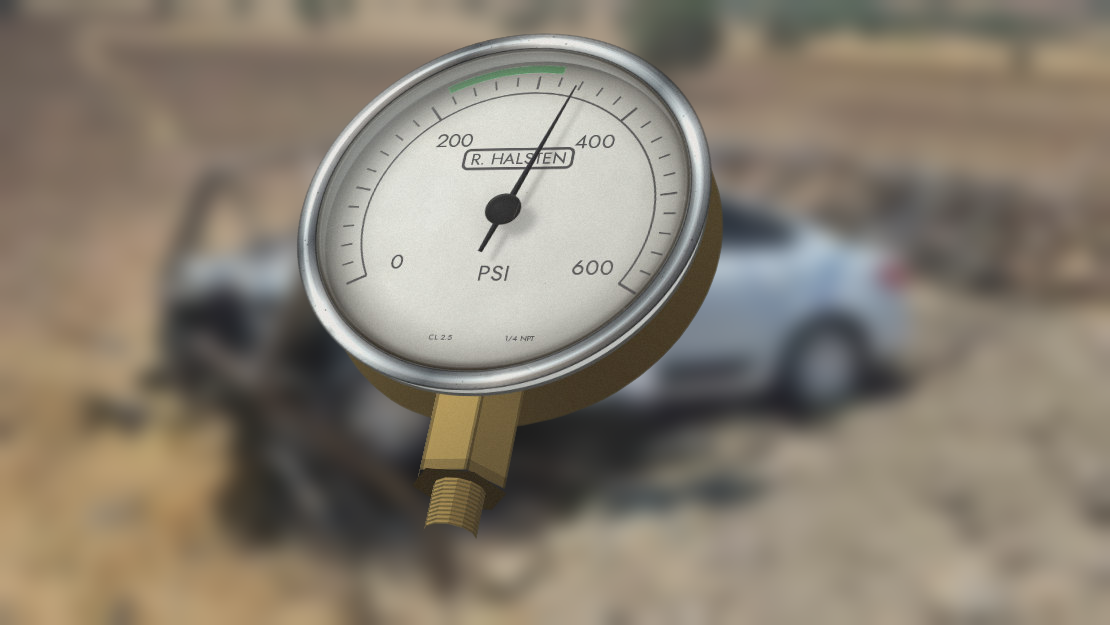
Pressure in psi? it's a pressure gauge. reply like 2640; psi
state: 340; psi
